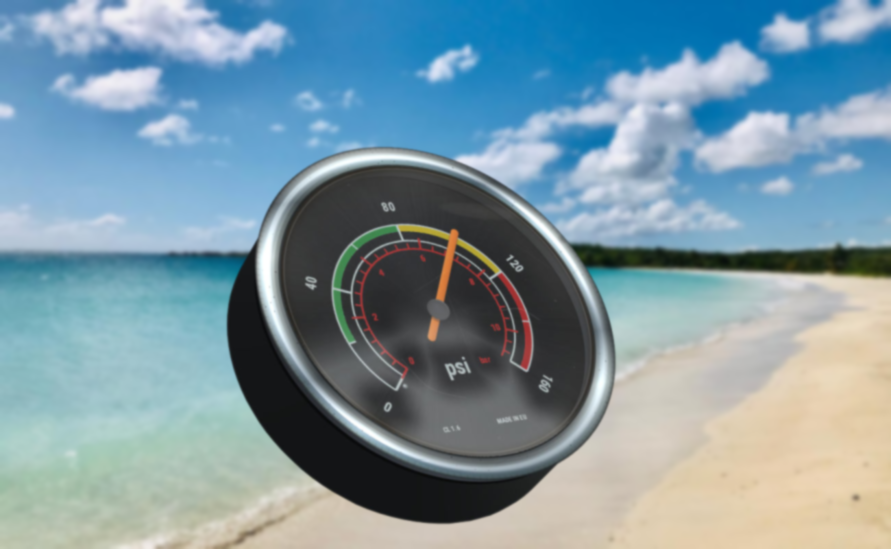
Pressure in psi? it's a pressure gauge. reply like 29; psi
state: 100; psi
